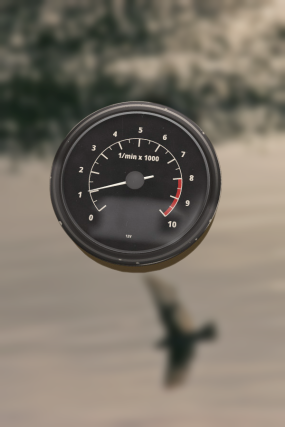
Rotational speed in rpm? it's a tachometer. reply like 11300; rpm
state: 1000; rpm
